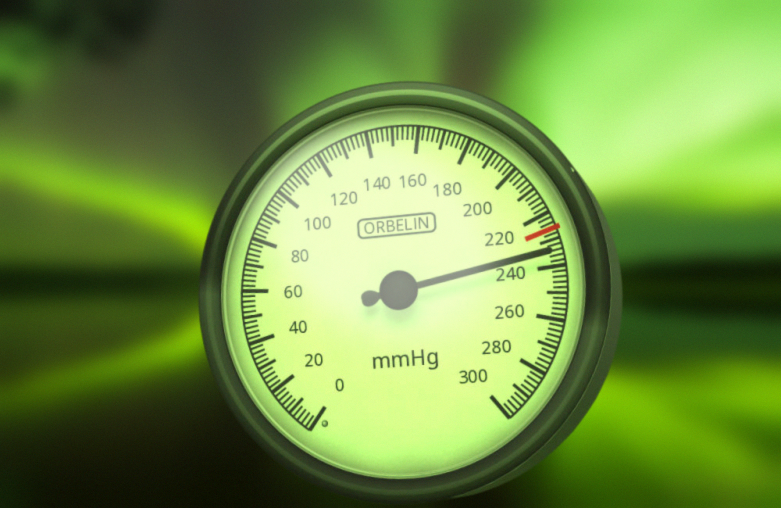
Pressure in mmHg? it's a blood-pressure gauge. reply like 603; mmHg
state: 234; mmHg
